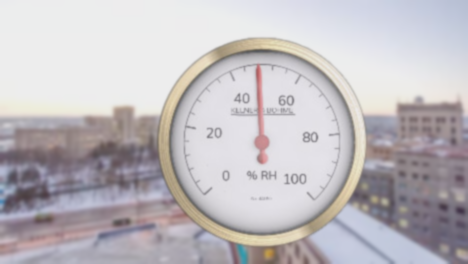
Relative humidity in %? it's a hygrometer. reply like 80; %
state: 48; %
